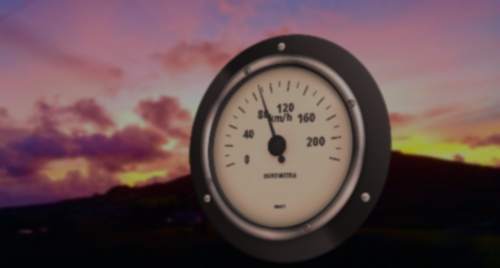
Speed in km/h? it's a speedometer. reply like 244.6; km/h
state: 90; km/h
